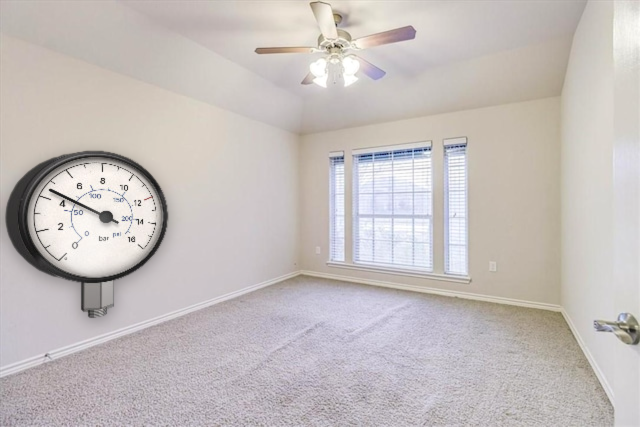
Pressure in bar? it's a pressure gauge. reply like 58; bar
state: 4.5; bar
